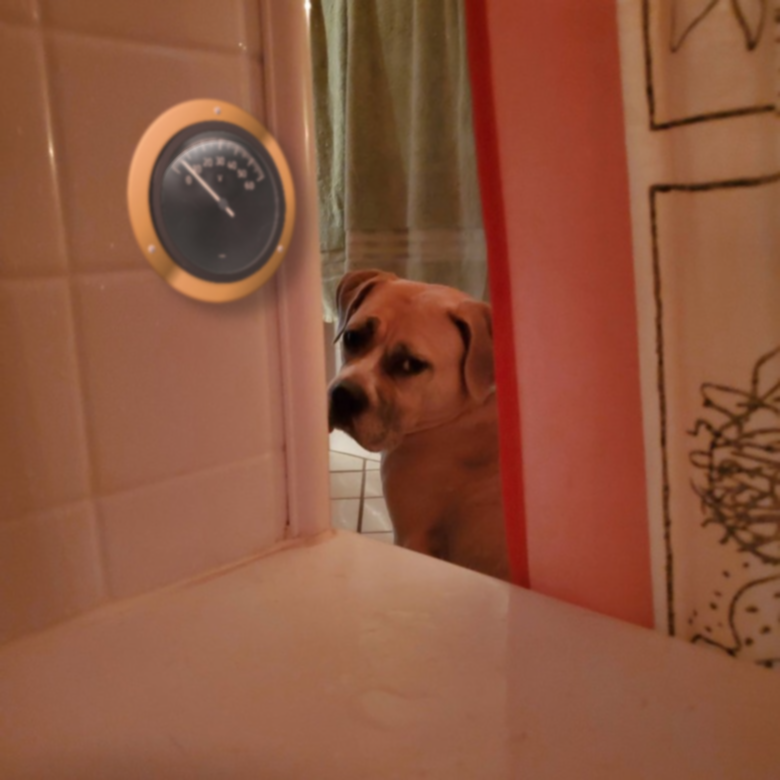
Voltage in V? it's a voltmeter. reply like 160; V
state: 5; V
